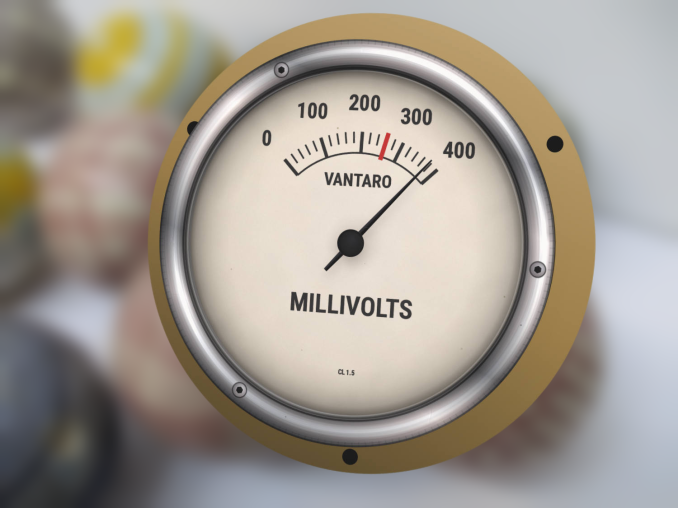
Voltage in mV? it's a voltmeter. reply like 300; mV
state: 380; mV
